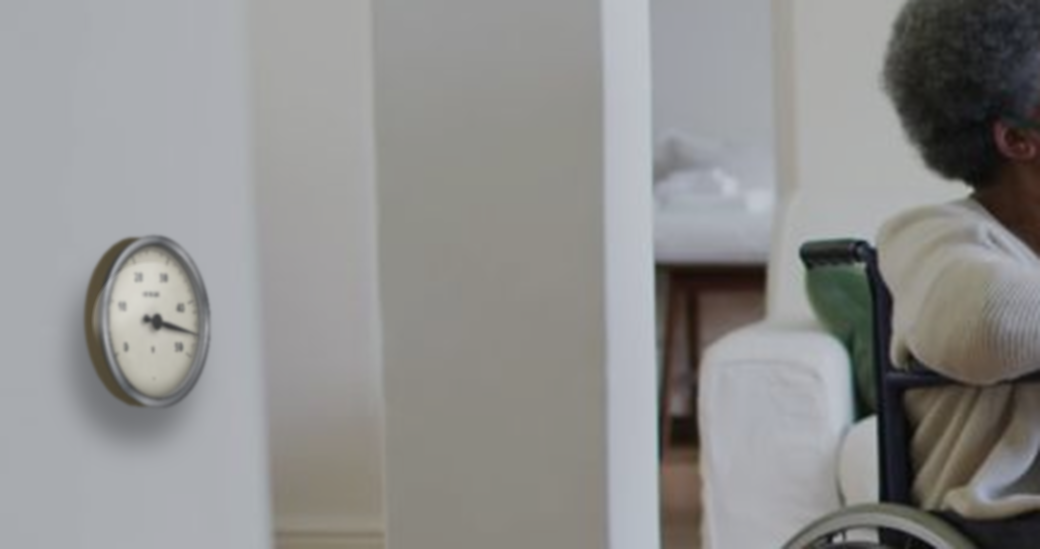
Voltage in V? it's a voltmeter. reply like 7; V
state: 46; V
